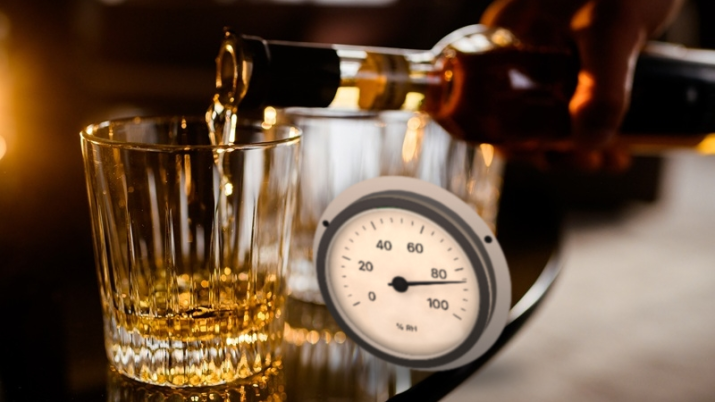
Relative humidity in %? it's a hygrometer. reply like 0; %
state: 84; %
